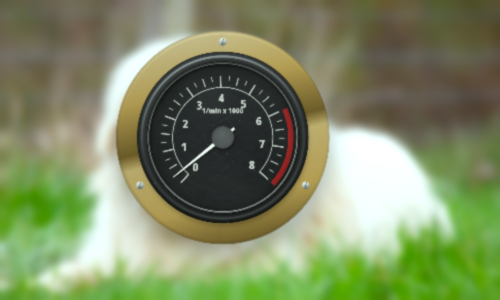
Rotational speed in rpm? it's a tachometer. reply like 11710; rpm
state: 250; rpm
